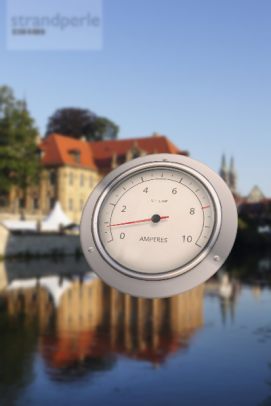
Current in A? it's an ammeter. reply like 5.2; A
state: 0.75; A
